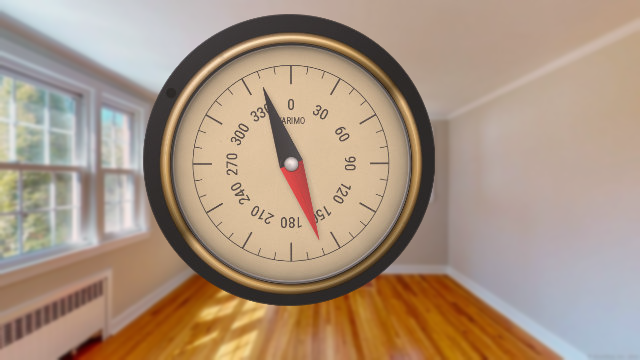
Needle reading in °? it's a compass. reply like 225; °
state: 160; °
